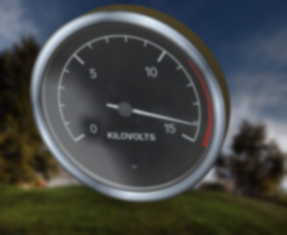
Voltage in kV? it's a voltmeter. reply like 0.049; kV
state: 14; kV
